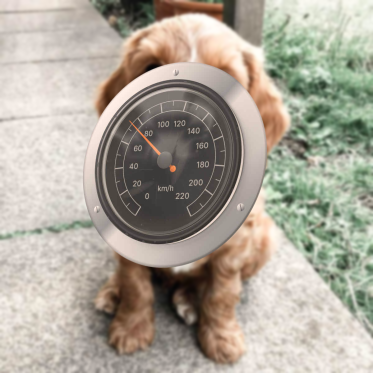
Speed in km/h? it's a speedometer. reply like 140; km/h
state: 75; km/h
